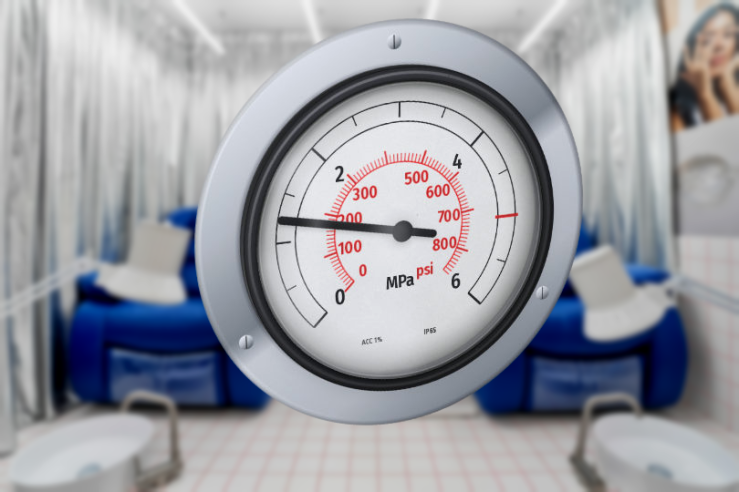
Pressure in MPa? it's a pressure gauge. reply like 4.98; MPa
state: 1.25; MPa
